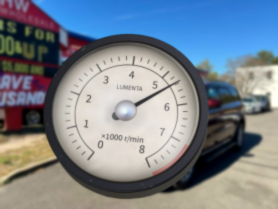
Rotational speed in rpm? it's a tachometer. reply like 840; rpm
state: 5400; rpm
